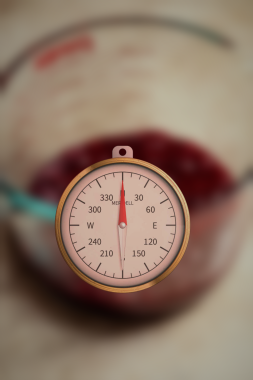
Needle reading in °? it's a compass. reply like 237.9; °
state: 0; °
